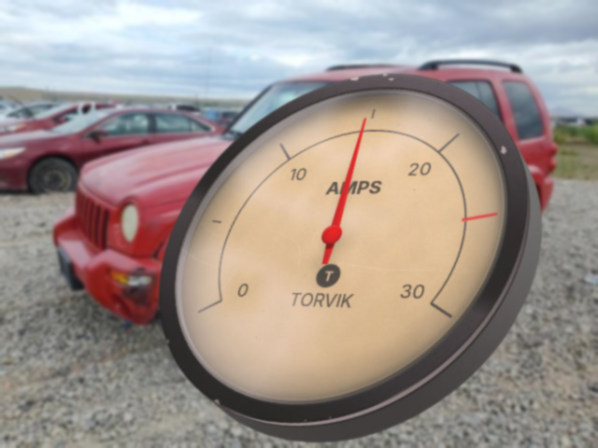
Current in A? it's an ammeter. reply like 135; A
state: 15; A
